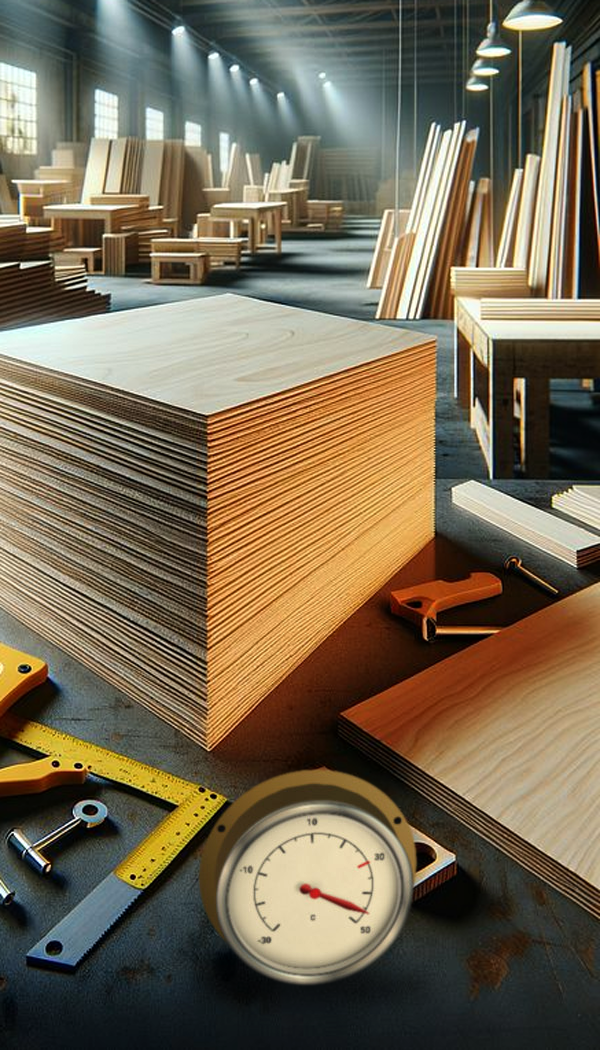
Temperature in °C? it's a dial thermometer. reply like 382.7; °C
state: 45; °C
